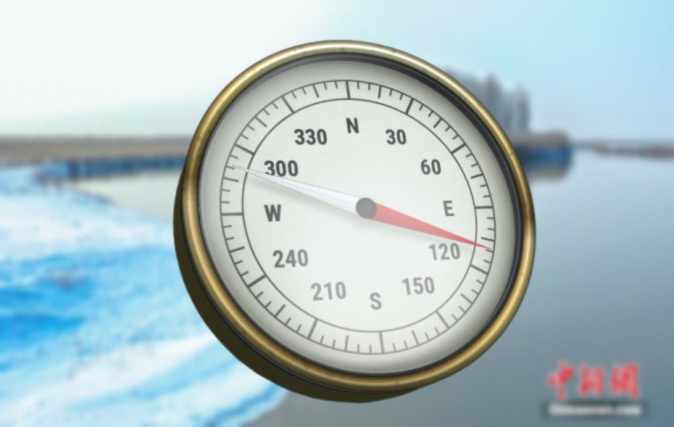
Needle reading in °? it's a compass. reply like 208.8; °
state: 110; °
